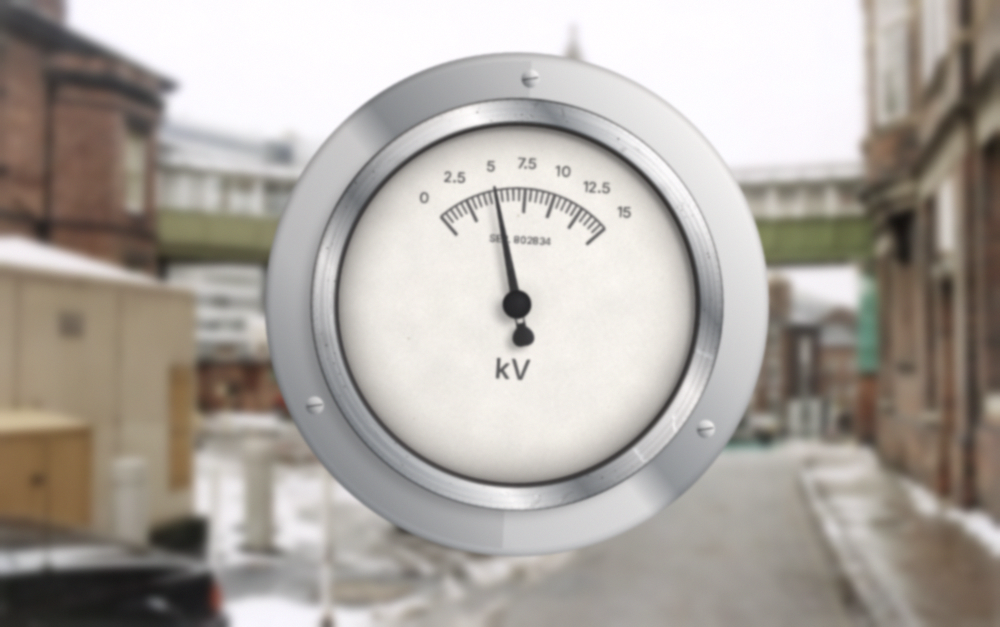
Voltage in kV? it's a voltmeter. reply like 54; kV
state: 5; kV
